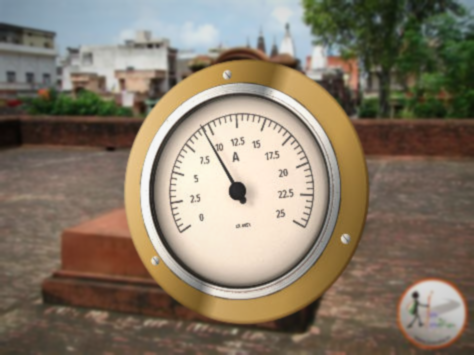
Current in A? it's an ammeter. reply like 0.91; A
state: 9.5; A
